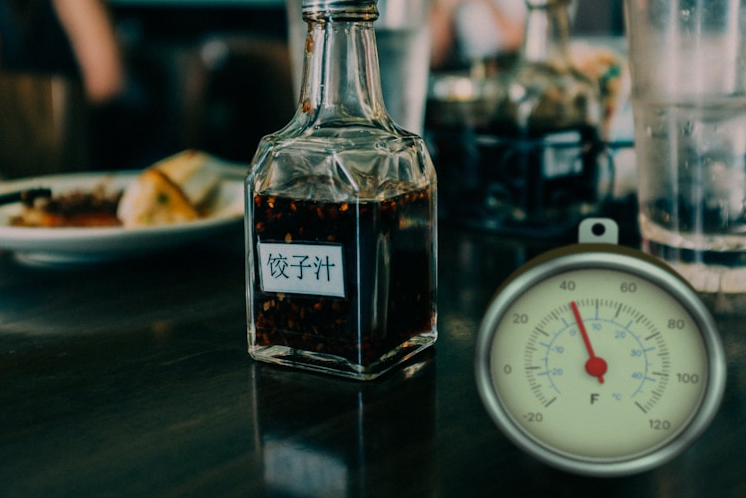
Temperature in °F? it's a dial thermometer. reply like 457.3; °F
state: 40; °F
